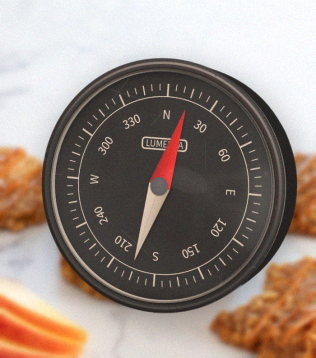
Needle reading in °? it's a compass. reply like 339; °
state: 15; °
